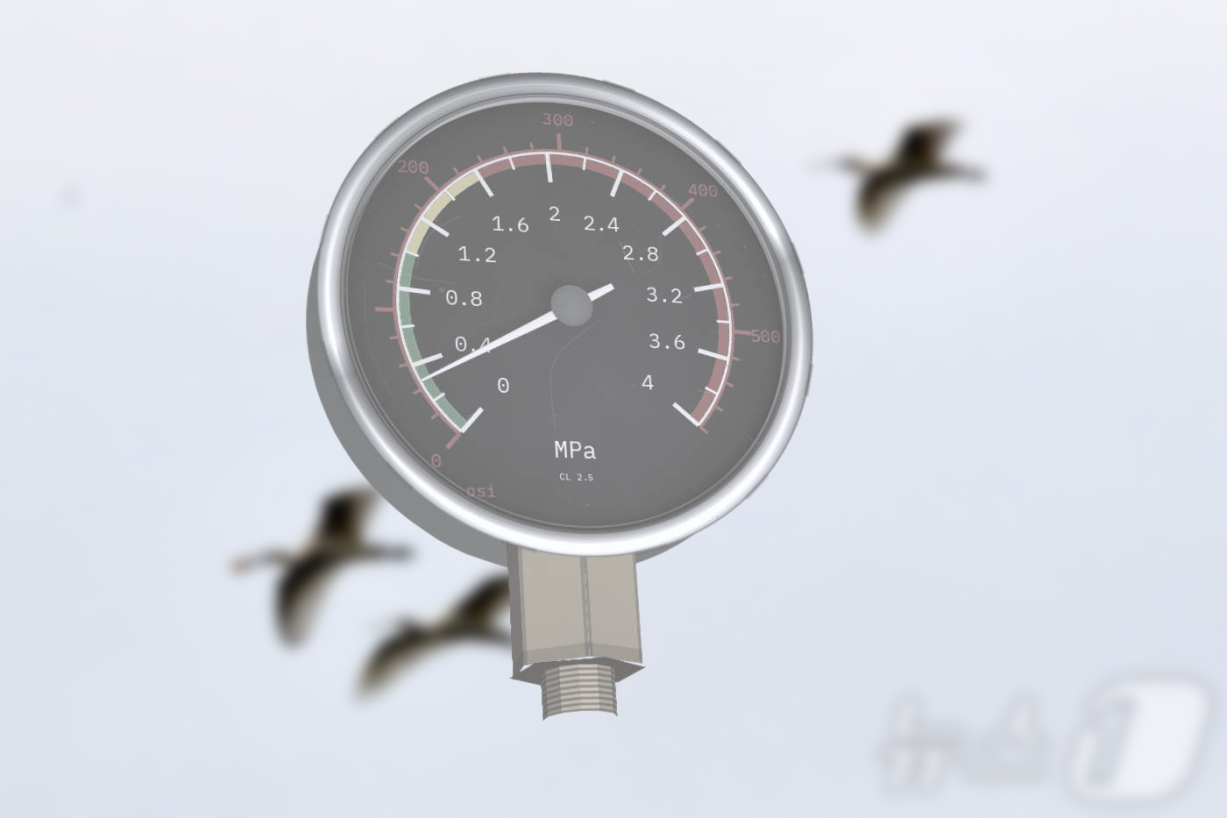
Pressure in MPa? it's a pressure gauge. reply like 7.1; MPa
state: 0.3; MPa
